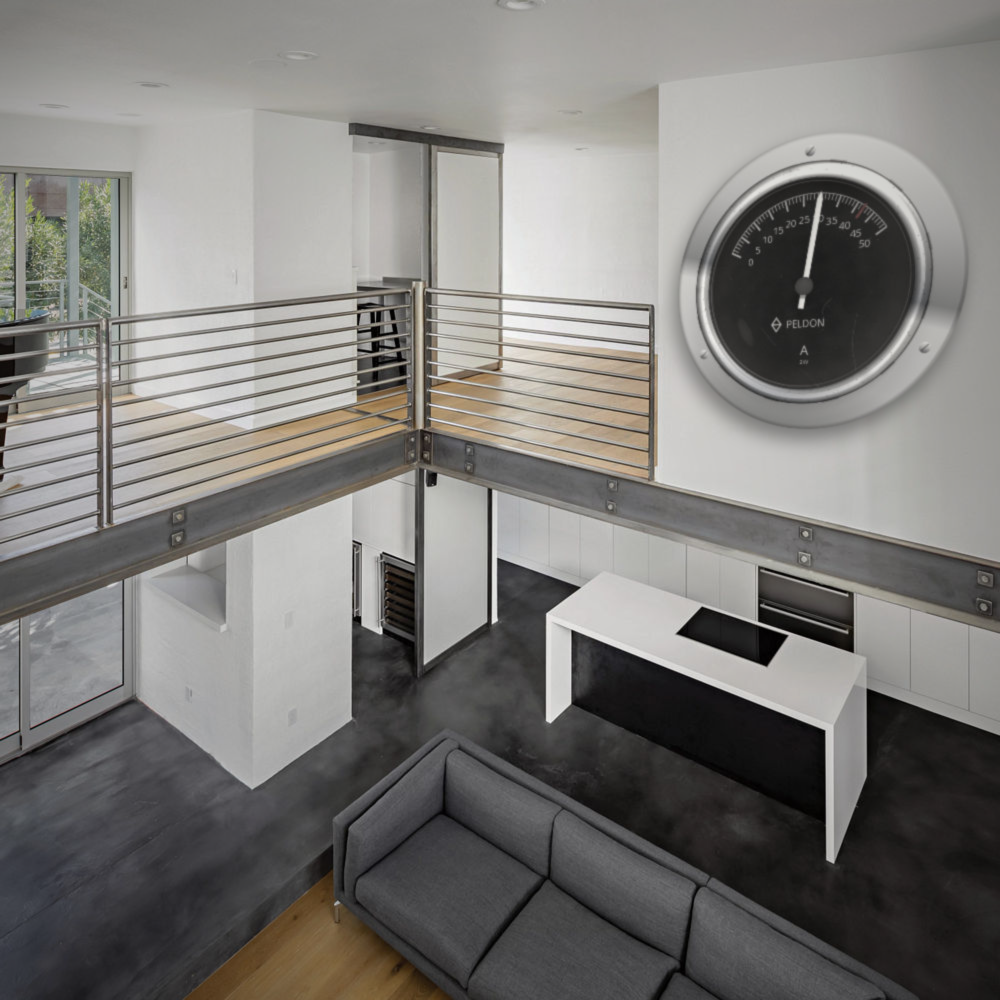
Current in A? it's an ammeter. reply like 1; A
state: 30; A
